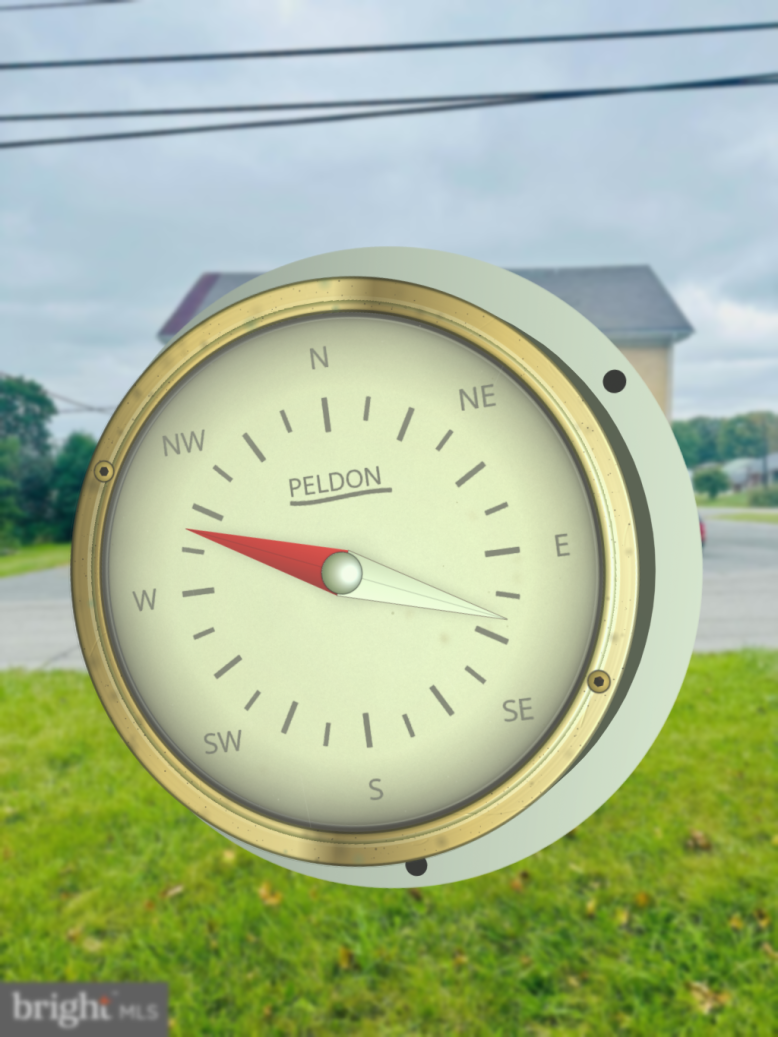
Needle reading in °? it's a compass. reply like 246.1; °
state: 292.5; °
